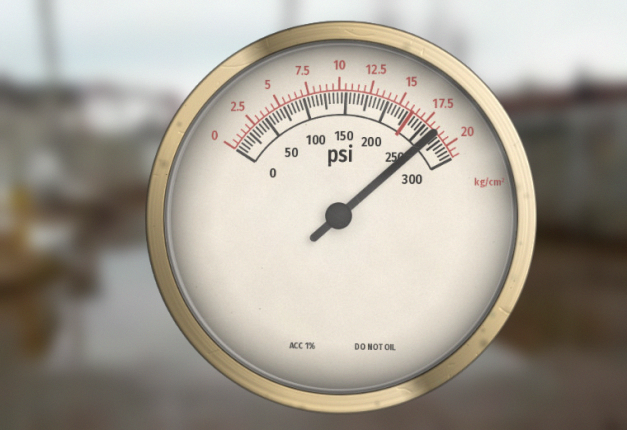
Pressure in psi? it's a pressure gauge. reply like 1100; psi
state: 265; psi
